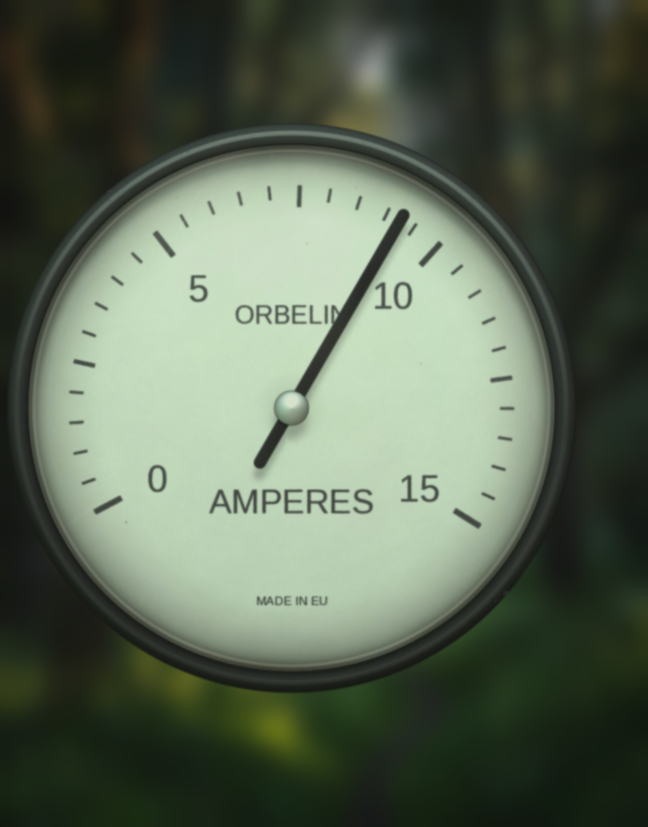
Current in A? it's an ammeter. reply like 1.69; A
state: 9.25; A
